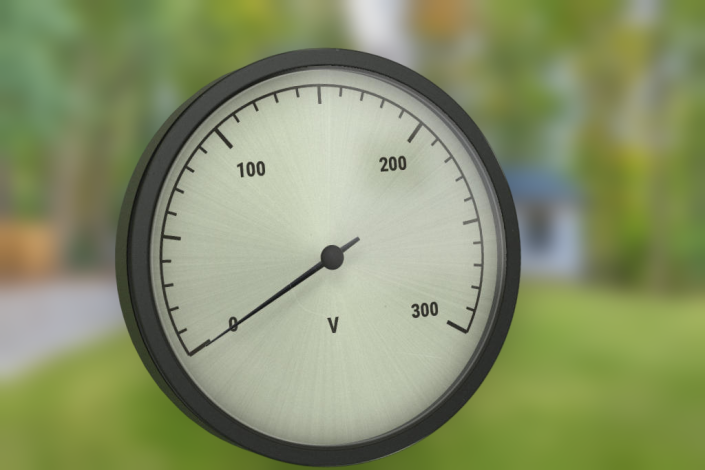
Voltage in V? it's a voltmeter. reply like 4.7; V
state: 0; V
